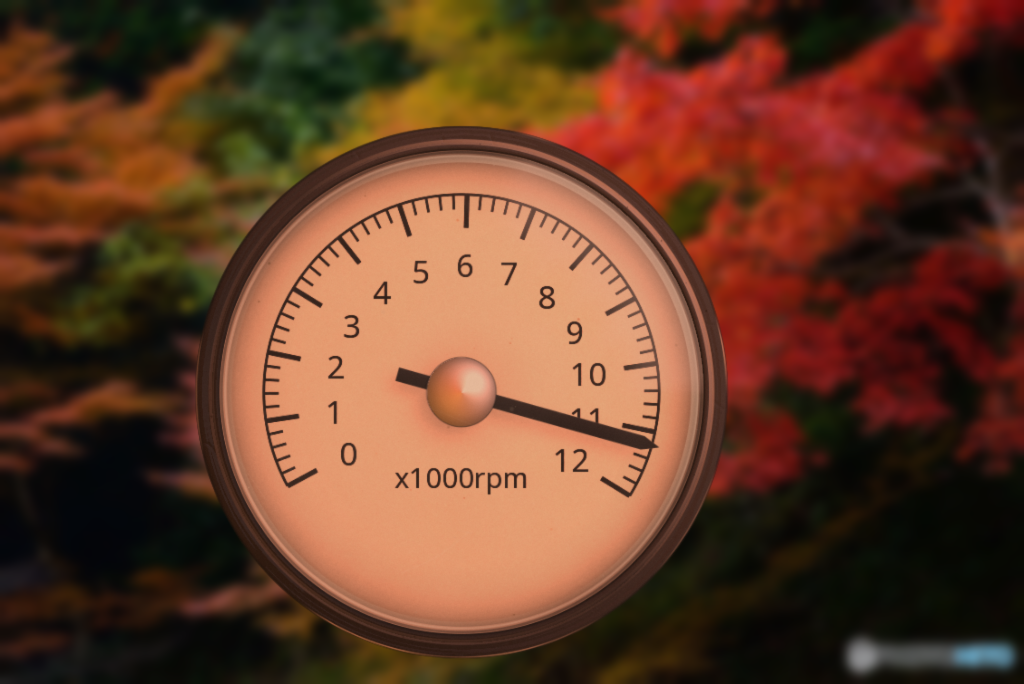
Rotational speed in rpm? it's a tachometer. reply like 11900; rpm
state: 11200; rpm
